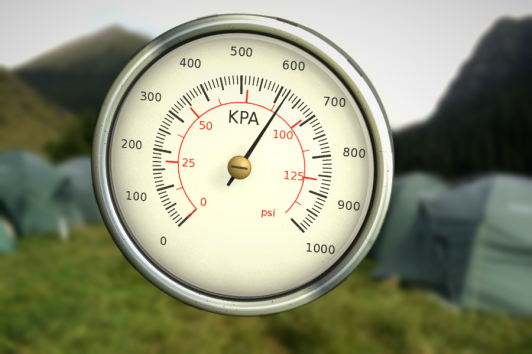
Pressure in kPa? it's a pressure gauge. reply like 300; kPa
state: 620; kPa
